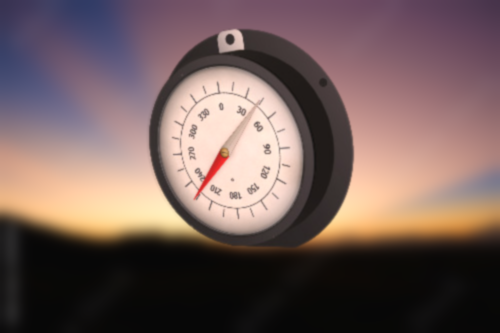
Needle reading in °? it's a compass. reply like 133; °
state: 225; °
